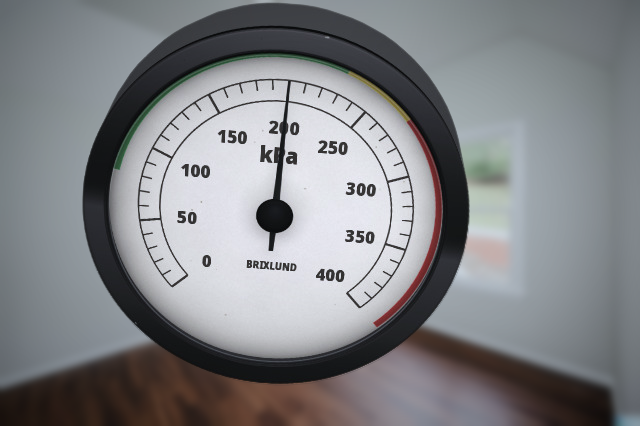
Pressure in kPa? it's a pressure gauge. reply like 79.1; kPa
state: 200; kPa
